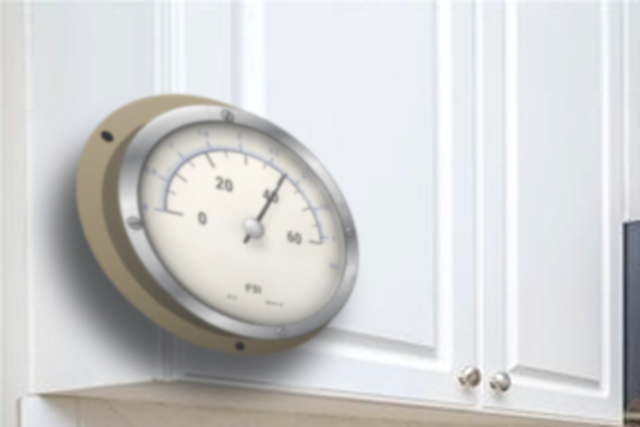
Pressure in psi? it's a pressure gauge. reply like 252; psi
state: 40; psi
